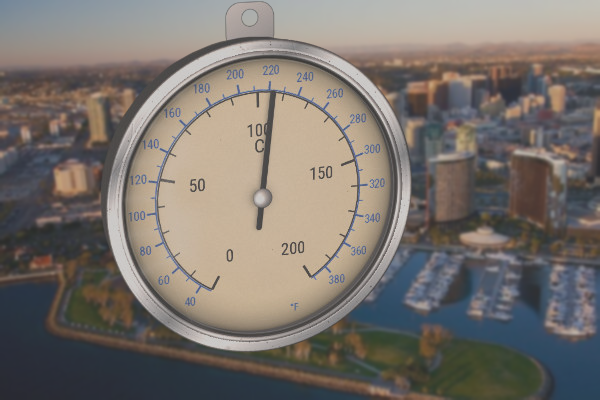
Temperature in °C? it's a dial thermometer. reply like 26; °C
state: 105; °C
